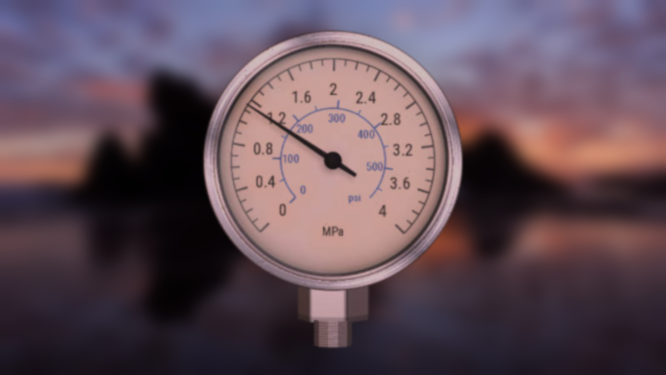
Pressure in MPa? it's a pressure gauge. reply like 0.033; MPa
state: 1.15; MPa
